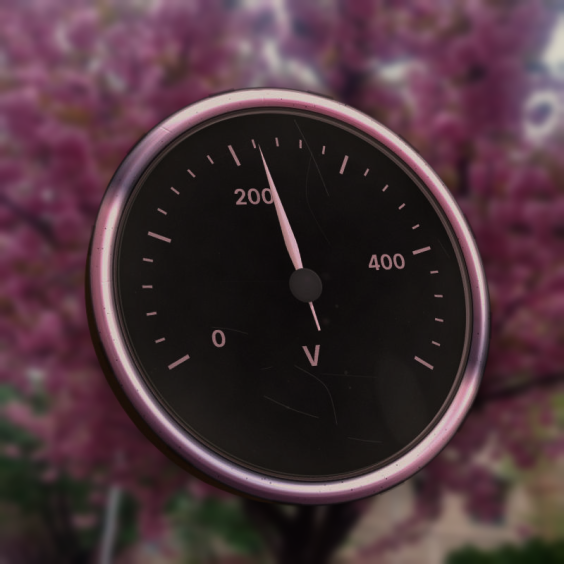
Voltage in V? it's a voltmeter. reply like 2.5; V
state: 220; V
